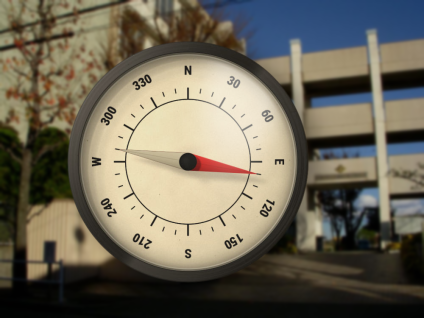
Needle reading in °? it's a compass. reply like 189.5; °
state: 100; °
